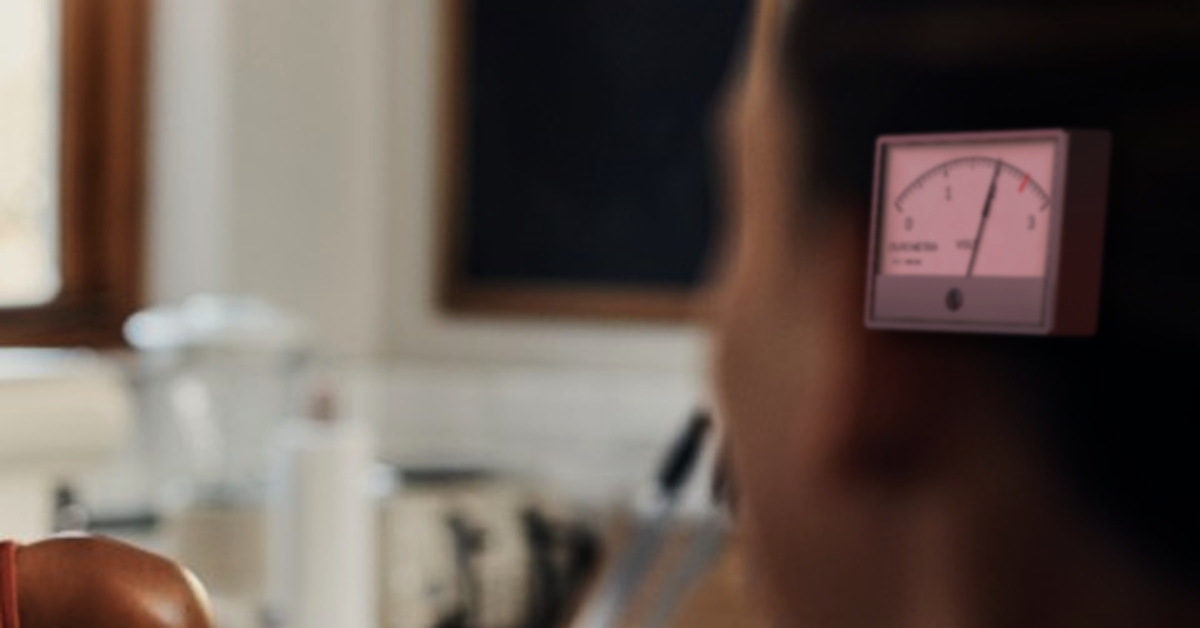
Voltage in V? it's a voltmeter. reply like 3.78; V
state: 2; V
